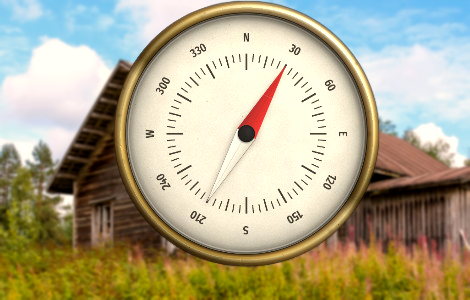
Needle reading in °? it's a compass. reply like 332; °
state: 30; °
